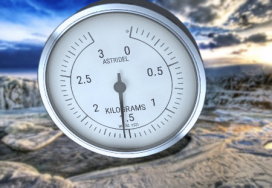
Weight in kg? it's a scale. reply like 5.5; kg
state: 1.55; kg
